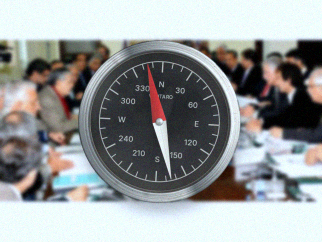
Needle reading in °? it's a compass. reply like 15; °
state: 345; °
